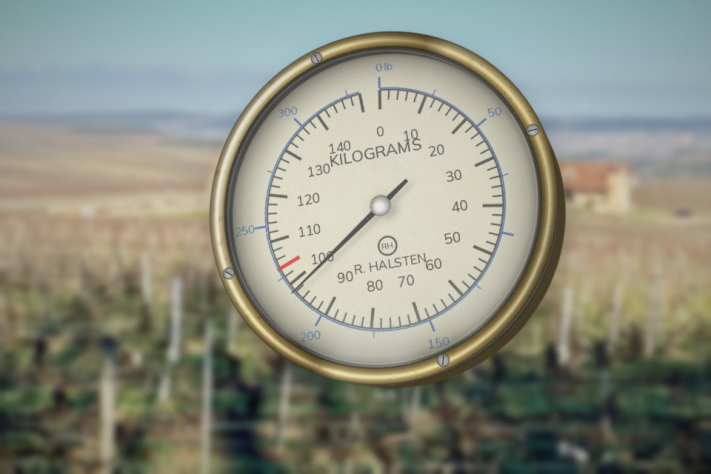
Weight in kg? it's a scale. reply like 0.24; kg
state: 98; kg
